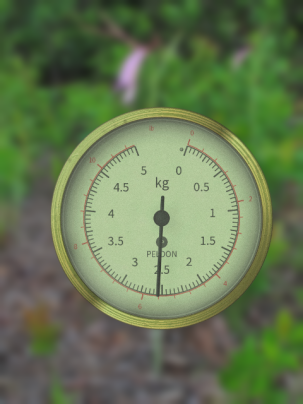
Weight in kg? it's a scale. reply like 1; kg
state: 2.55; kg
